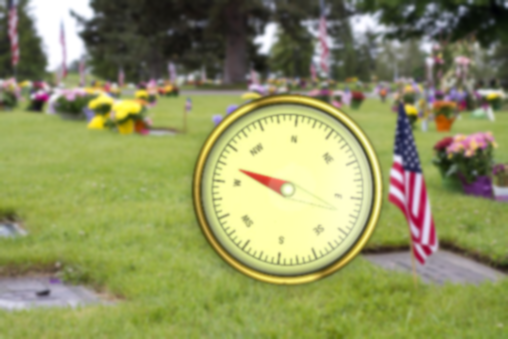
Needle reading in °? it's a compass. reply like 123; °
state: 285; °
